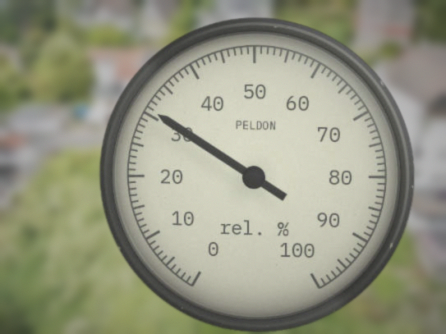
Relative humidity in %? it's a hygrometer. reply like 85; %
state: 31; %
